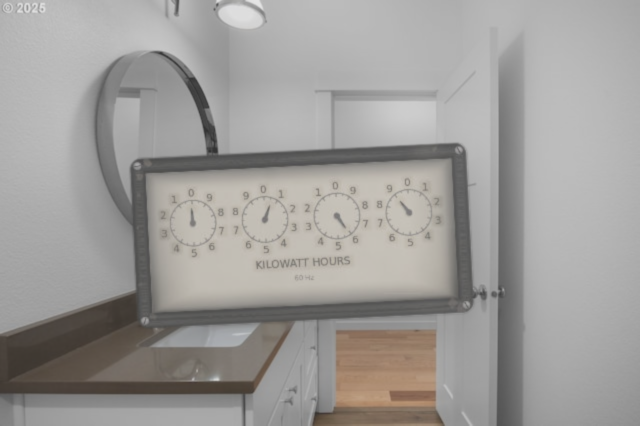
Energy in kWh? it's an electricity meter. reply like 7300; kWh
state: 59; kWh
